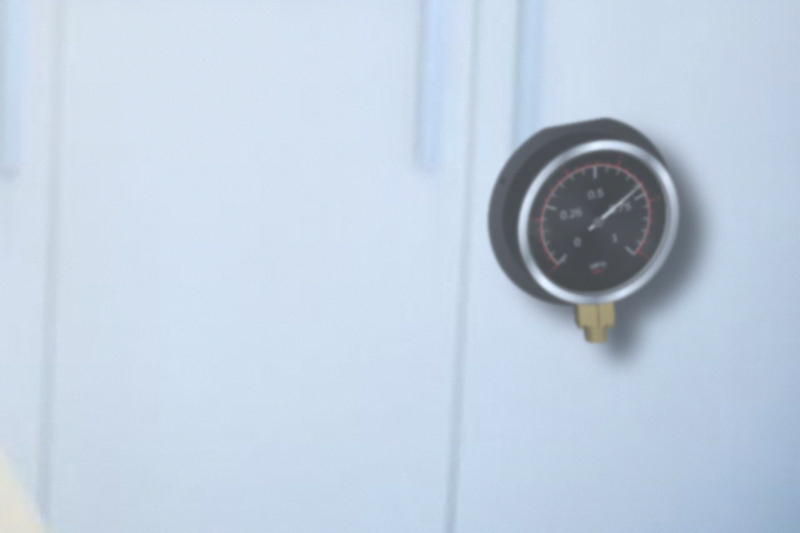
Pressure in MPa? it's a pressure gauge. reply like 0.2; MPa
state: 0.7; MPa
